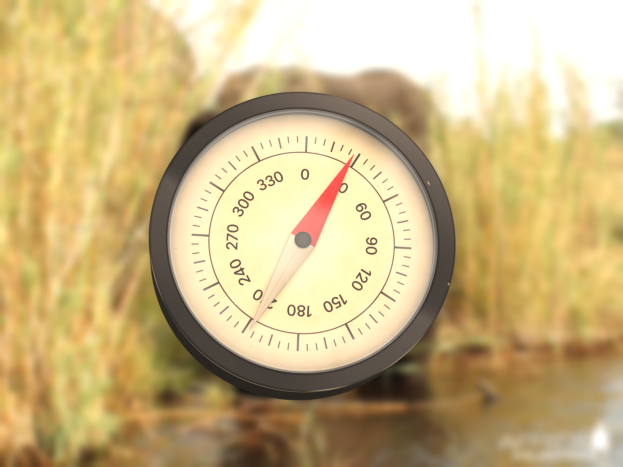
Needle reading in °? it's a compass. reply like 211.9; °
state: 27.5; °
